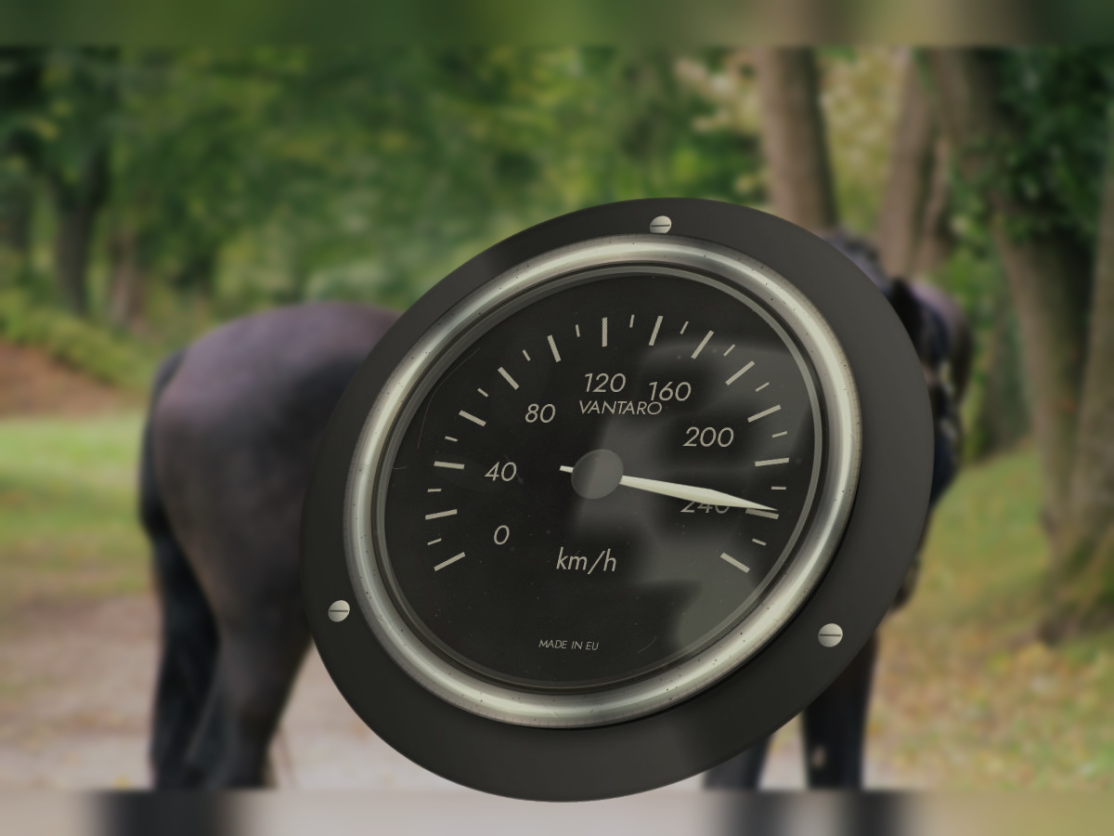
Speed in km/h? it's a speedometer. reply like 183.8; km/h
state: 240; km/h
